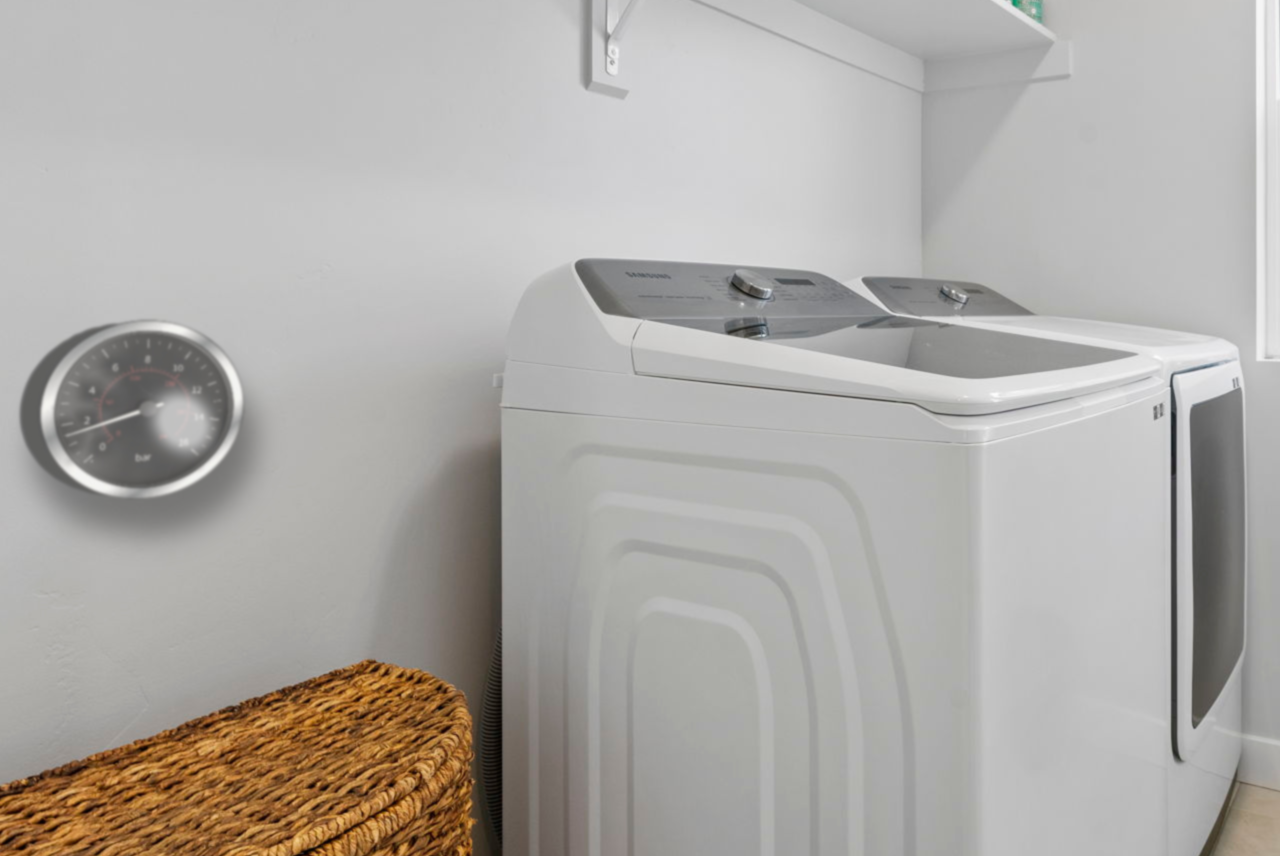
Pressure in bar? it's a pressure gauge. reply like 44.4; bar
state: 1.5; bar
